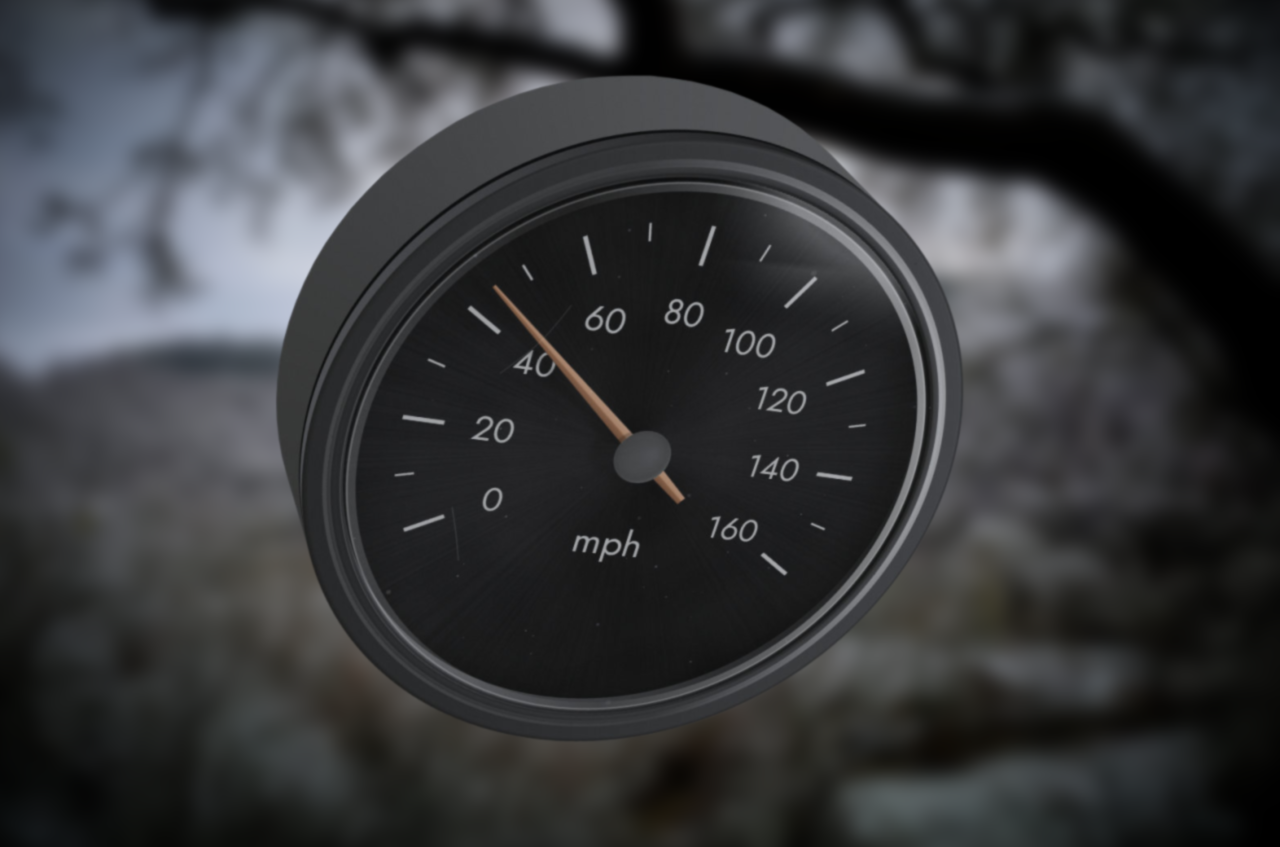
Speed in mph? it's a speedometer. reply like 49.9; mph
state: 45; mph
